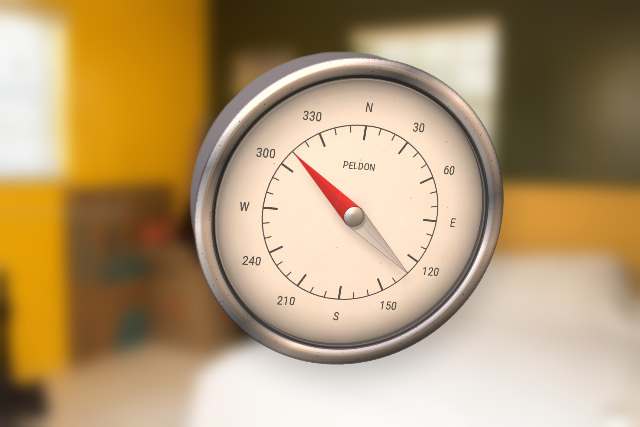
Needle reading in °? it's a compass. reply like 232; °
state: 310; °
